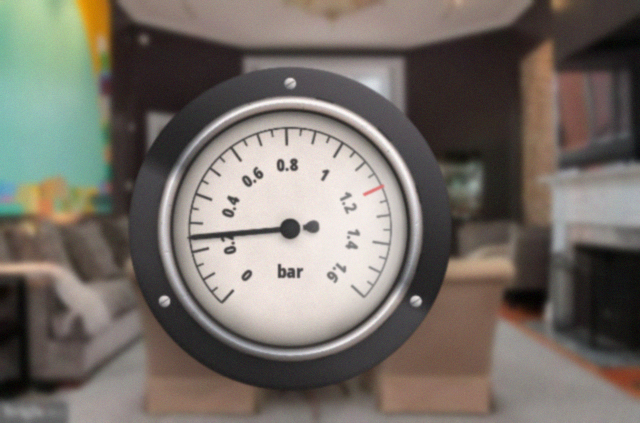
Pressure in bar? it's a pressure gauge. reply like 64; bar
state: 0.25; bar
